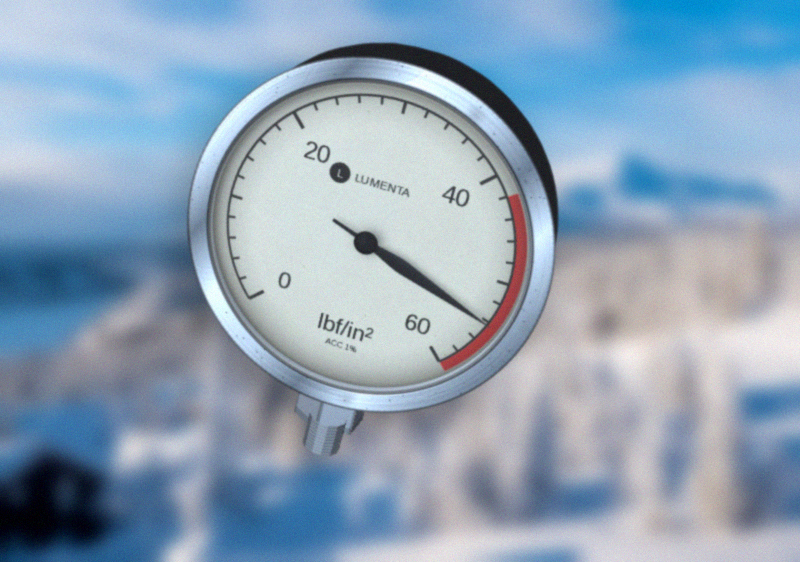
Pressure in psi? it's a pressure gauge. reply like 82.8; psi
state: 54; psi
